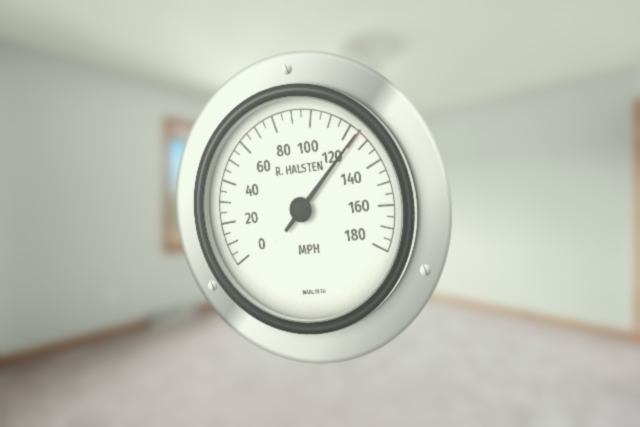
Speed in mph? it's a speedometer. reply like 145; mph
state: 125; mph
